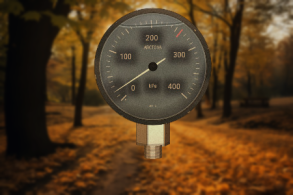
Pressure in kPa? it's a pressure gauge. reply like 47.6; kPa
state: 20; kPa
